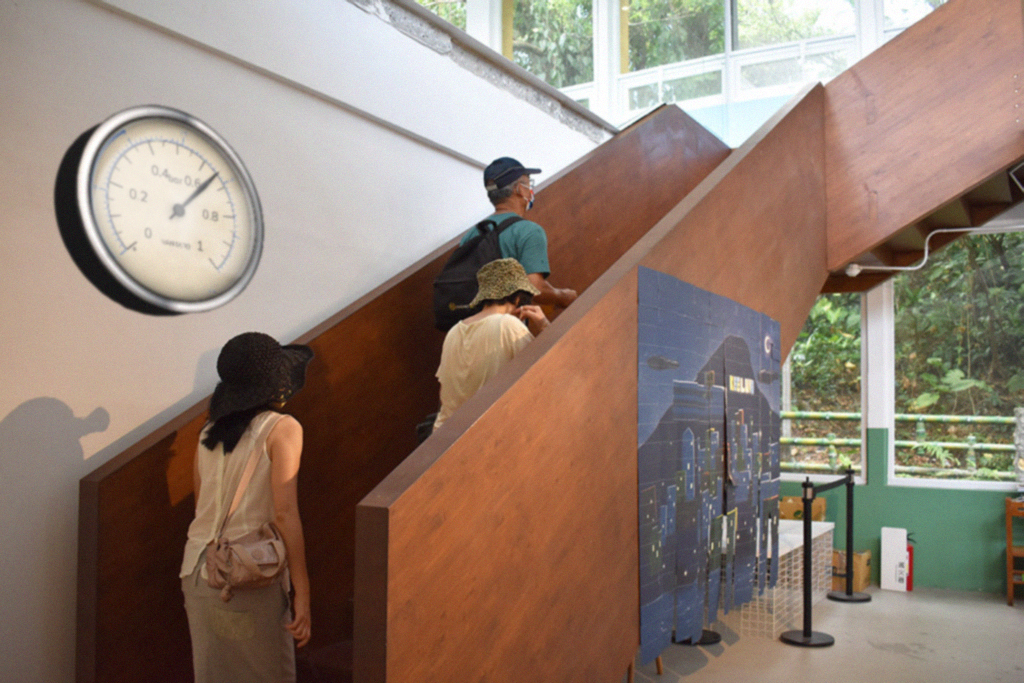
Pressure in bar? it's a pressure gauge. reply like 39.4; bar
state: 0.65; bar
